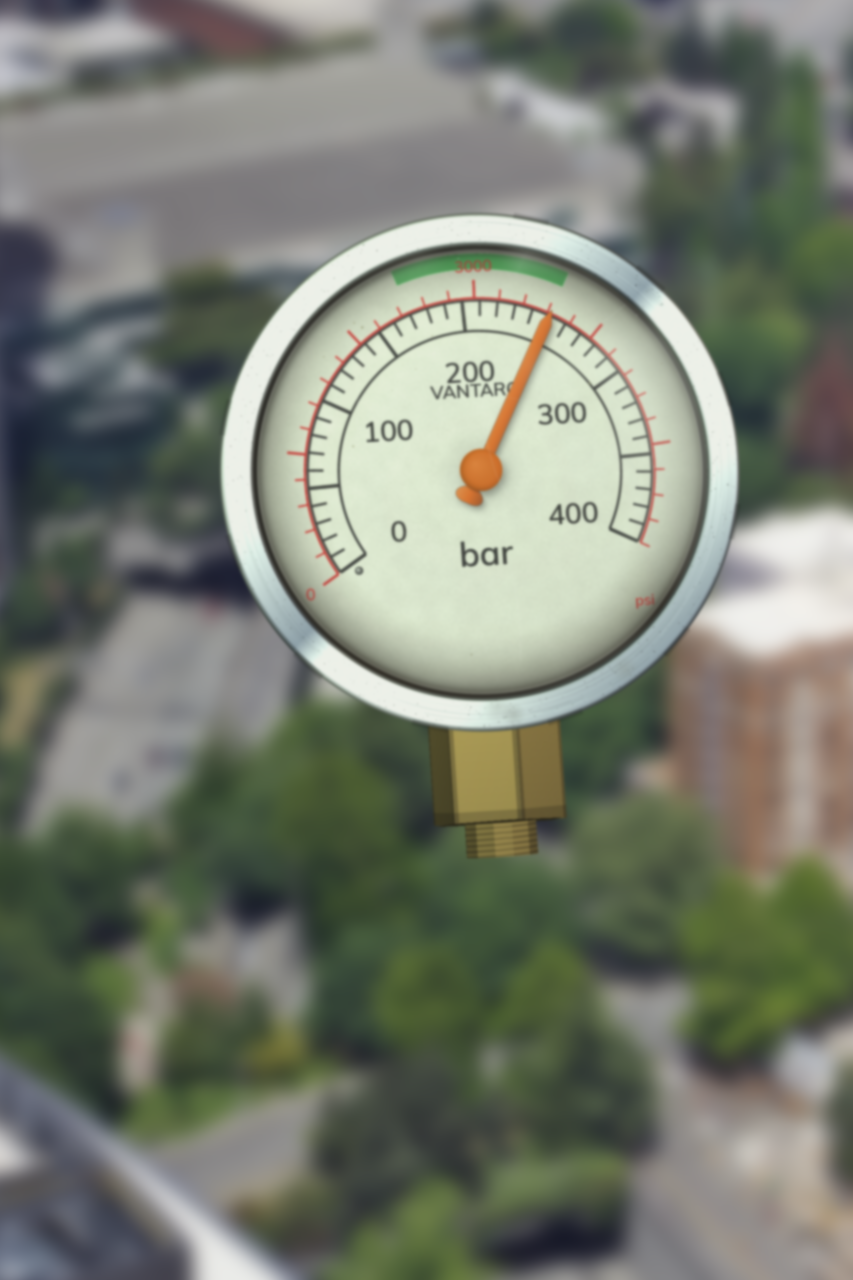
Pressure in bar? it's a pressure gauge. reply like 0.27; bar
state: 250; bar
